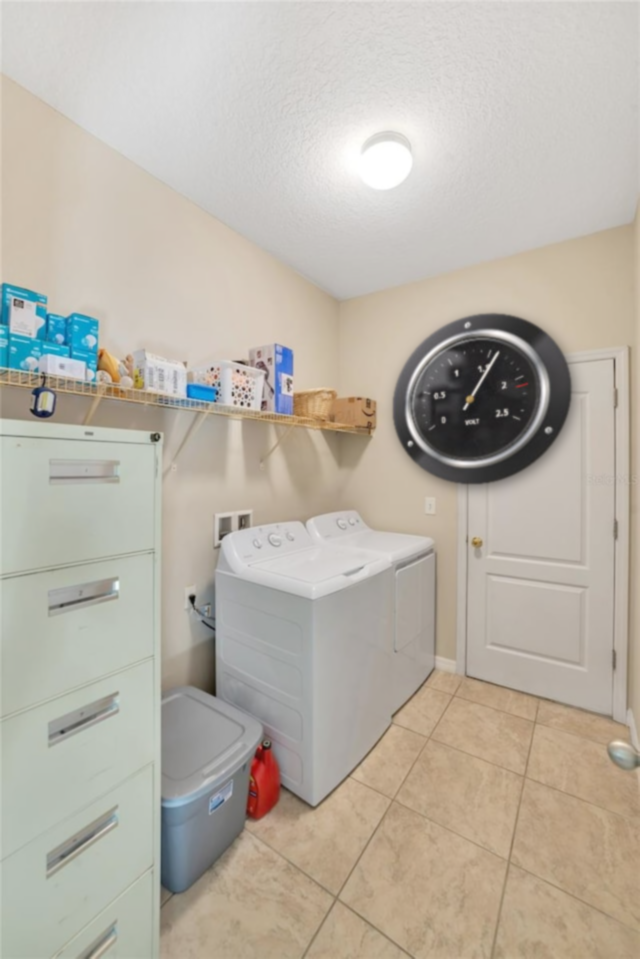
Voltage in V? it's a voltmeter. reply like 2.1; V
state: 1.6; V
